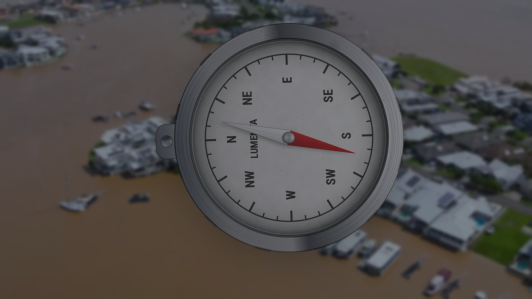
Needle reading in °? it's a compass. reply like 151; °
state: 195; °
